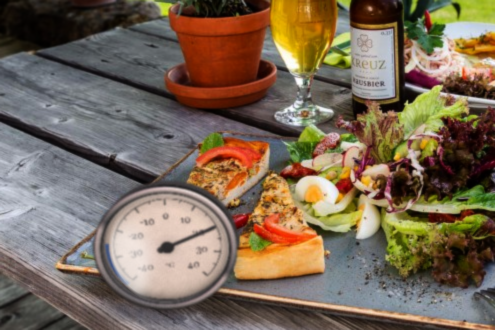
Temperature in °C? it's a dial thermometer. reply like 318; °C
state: 20; °C
